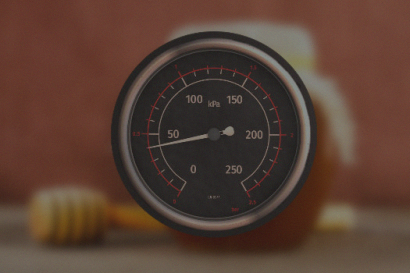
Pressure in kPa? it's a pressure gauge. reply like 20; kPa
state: 40; kPa
